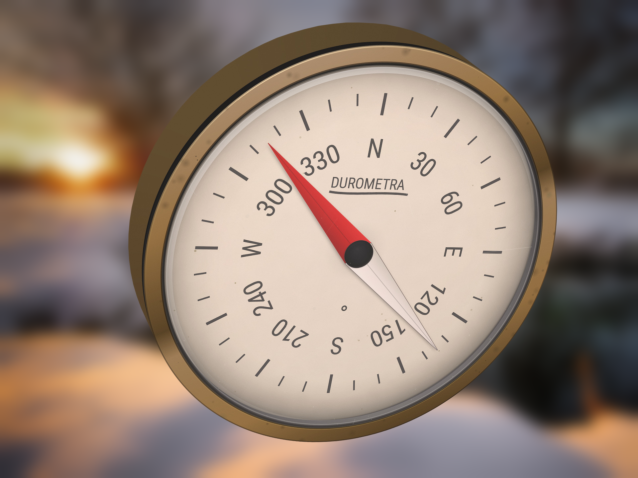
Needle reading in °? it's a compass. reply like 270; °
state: 315; °
